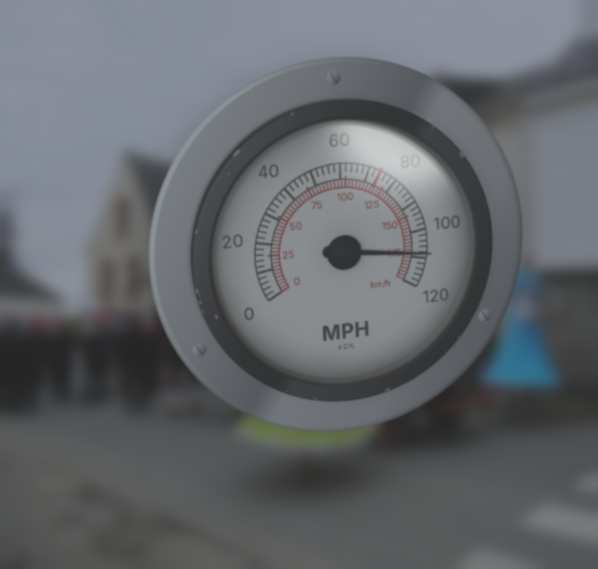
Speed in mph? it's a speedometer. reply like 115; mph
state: 108; mph
